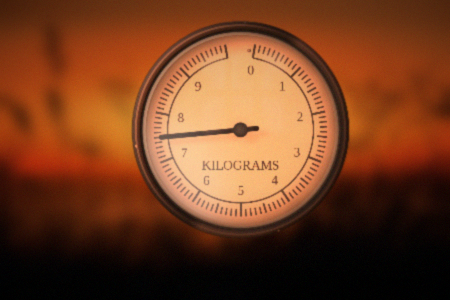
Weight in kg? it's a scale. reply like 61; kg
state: 7.5; kg
